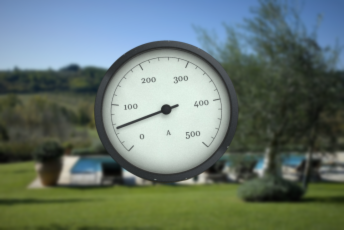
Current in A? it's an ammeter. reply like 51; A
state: 50; A
